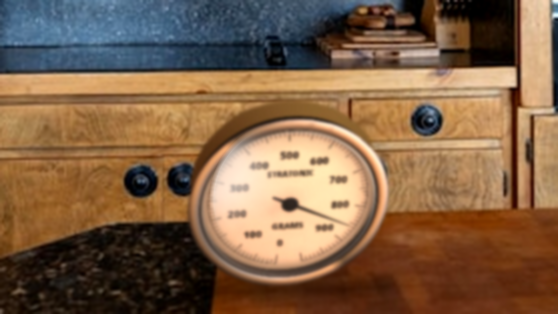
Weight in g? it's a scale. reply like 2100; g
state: 850; g
